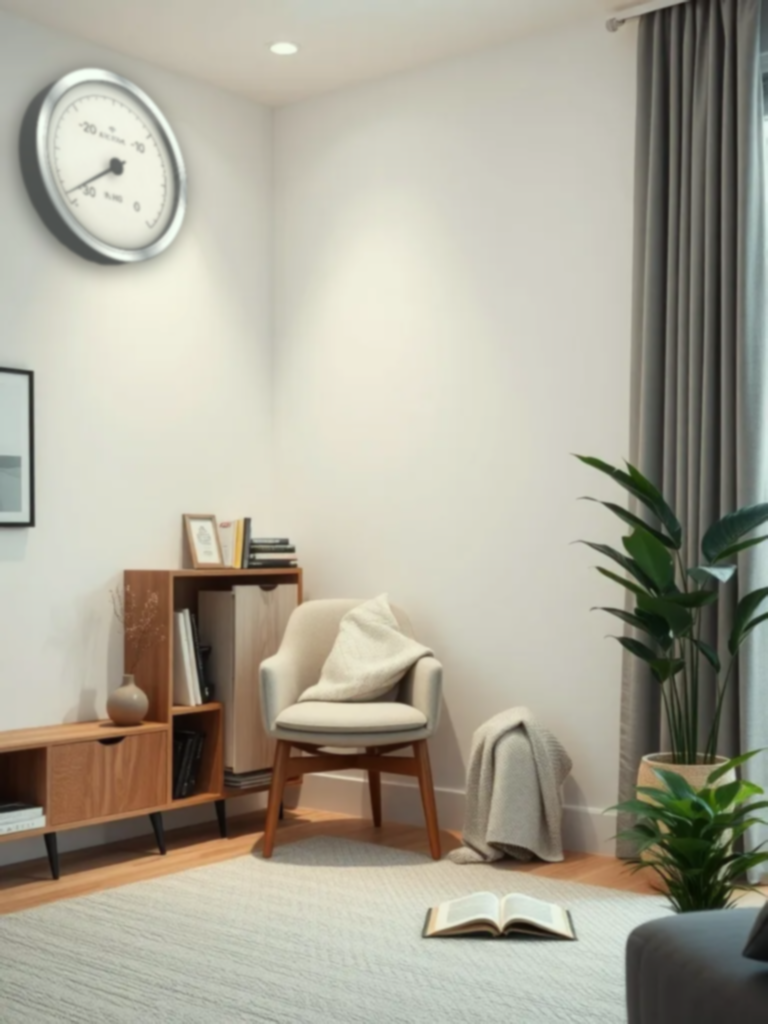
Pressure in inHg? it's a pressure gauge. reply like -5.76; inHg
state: -29; inHg
